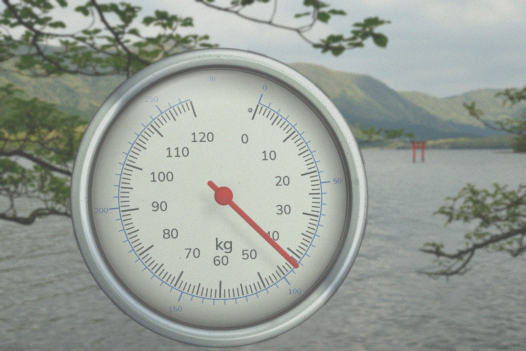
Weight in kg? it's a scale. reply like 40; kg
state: 42; kg
